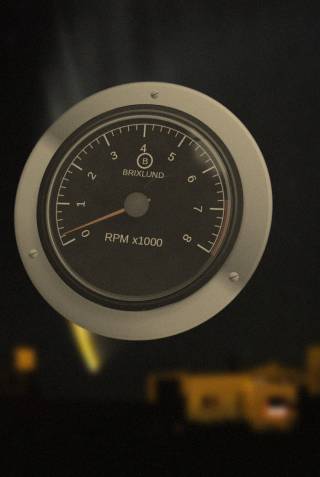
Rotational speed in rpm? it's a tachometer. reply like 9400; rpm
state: 200; rpm
